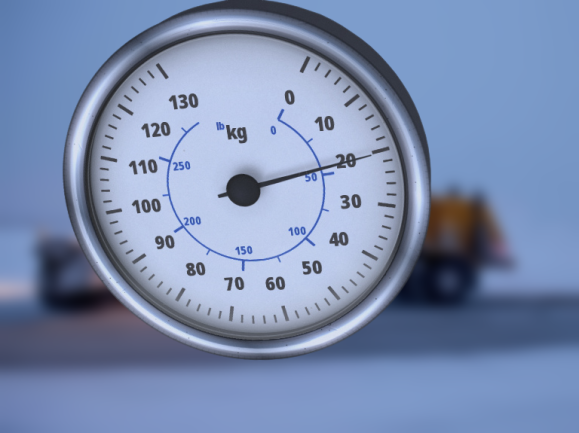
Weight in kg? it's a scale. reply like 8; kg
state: 20; kg
